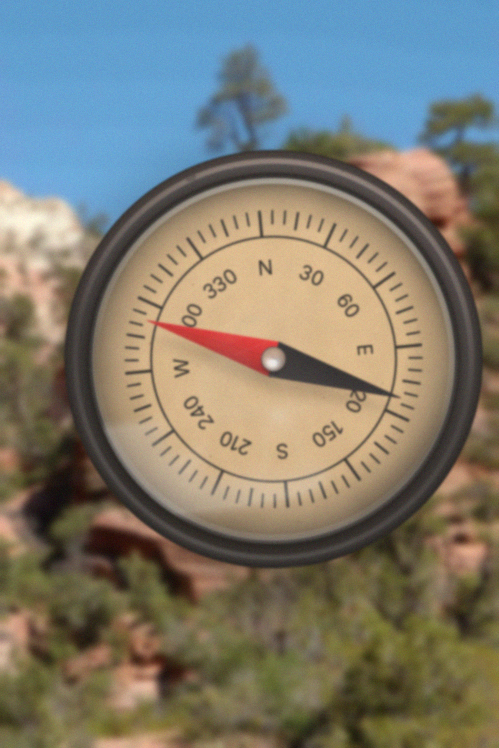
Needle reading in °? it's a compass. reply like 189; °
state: 292.5; °
